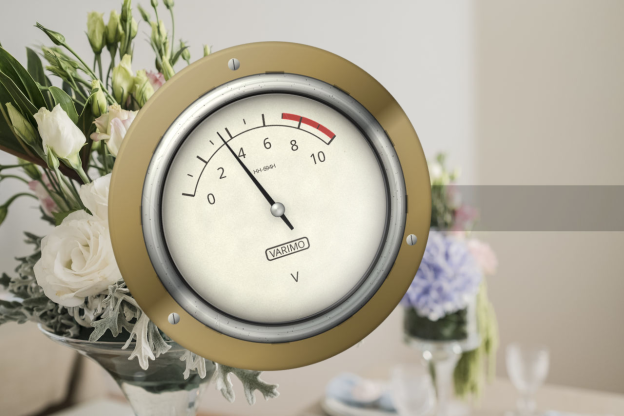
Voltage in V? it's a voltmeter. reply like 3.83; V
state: 3.5; V
